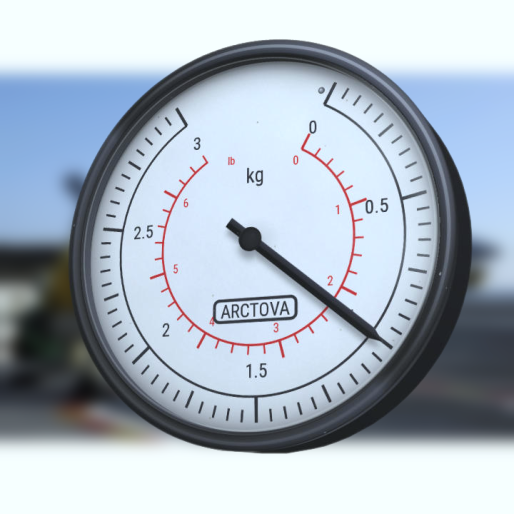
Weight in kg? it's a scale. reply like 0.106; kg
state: 1; kg
